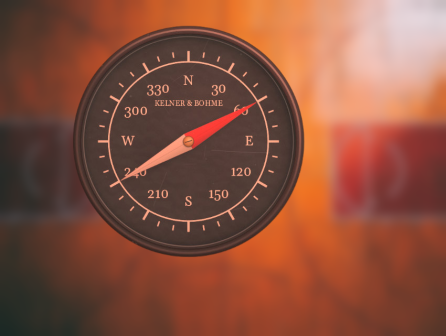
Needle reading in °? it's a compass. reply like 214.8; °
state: 60; °
